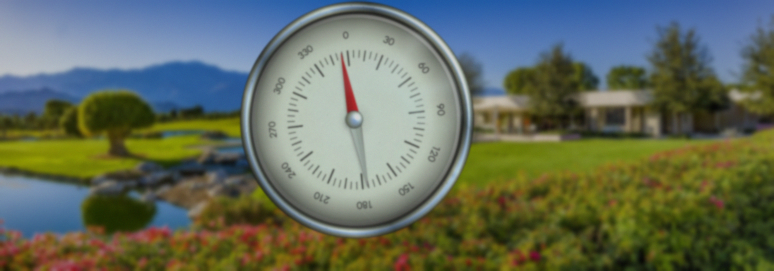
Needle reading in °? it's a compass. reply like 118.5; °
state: 355; °
